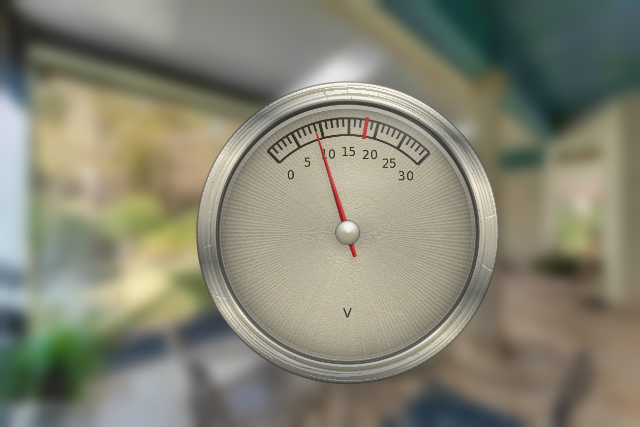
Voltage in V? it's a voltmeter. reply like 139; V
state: 9; V
